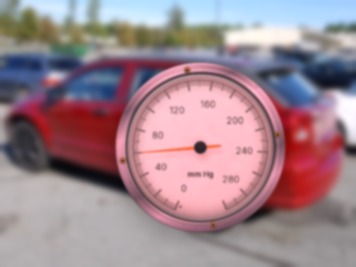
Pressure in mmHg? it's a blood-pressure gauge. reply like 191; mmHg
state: 60; mmHg
